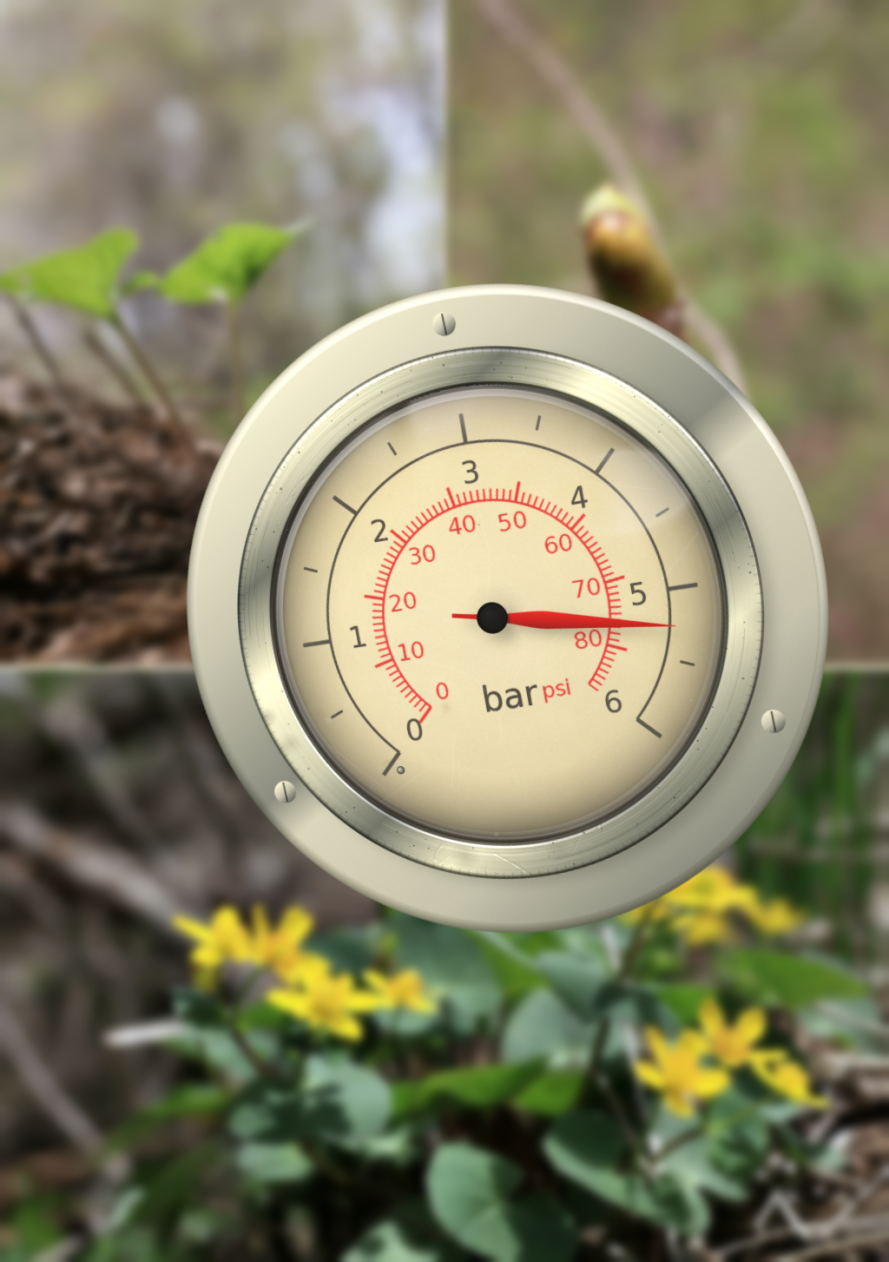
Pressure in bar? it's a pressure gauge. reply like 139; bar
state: 5.25; bar
